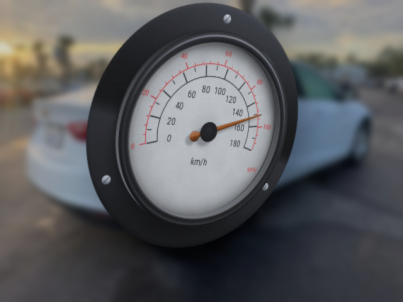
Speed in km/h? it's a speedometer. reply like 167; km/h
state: 150; km/h
